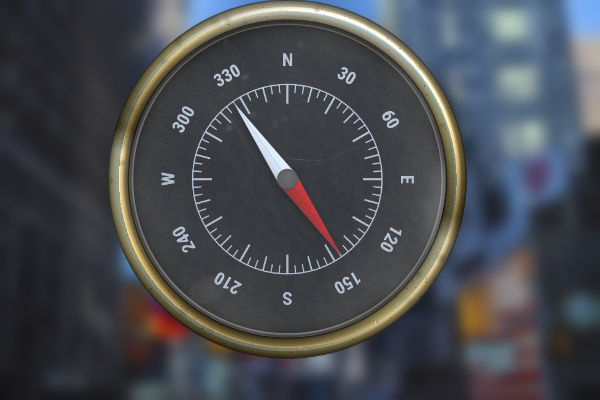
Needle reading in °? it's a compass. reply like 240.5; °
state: 145; °
